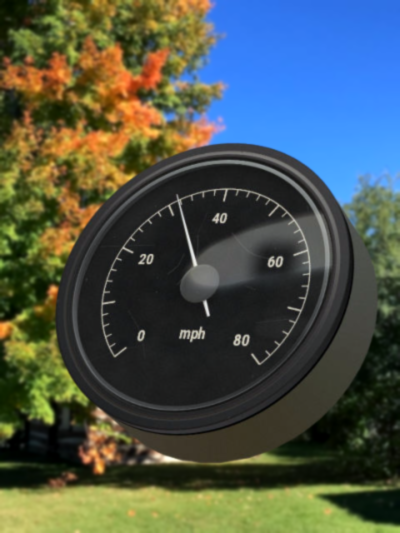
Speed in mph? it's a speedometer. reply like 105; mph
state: 32; mph
